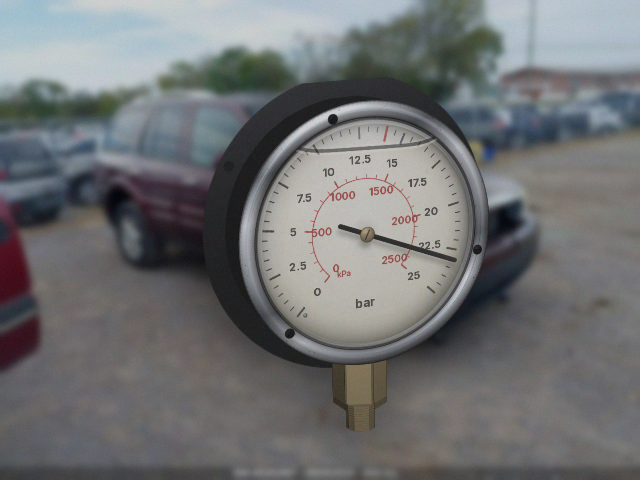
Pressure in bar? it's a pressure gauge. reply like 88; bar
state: 23; bar
